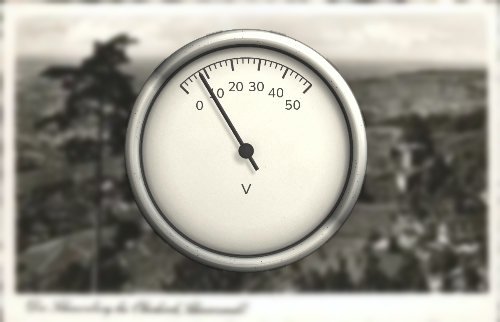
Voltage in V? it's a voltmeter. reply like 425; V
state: 8; V
